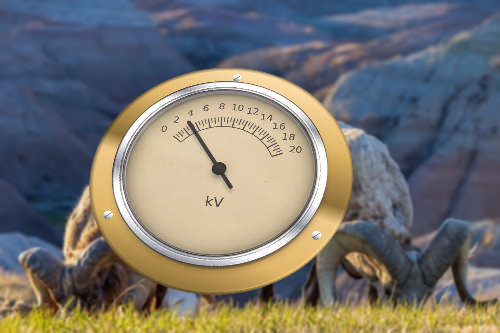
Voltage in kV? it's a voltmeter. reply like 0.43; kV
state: 3; kV
